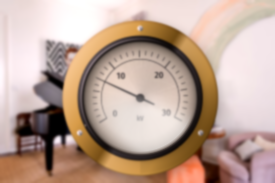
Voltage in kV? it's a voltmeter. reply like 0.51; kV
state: 7; kV
